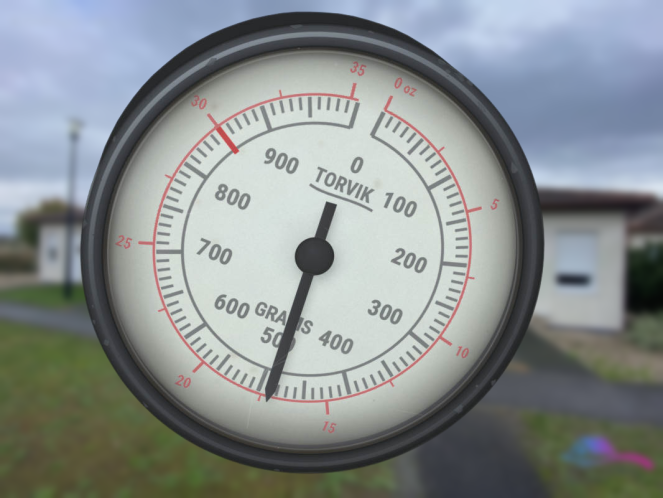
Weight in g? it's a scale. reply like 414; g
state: 490; g
